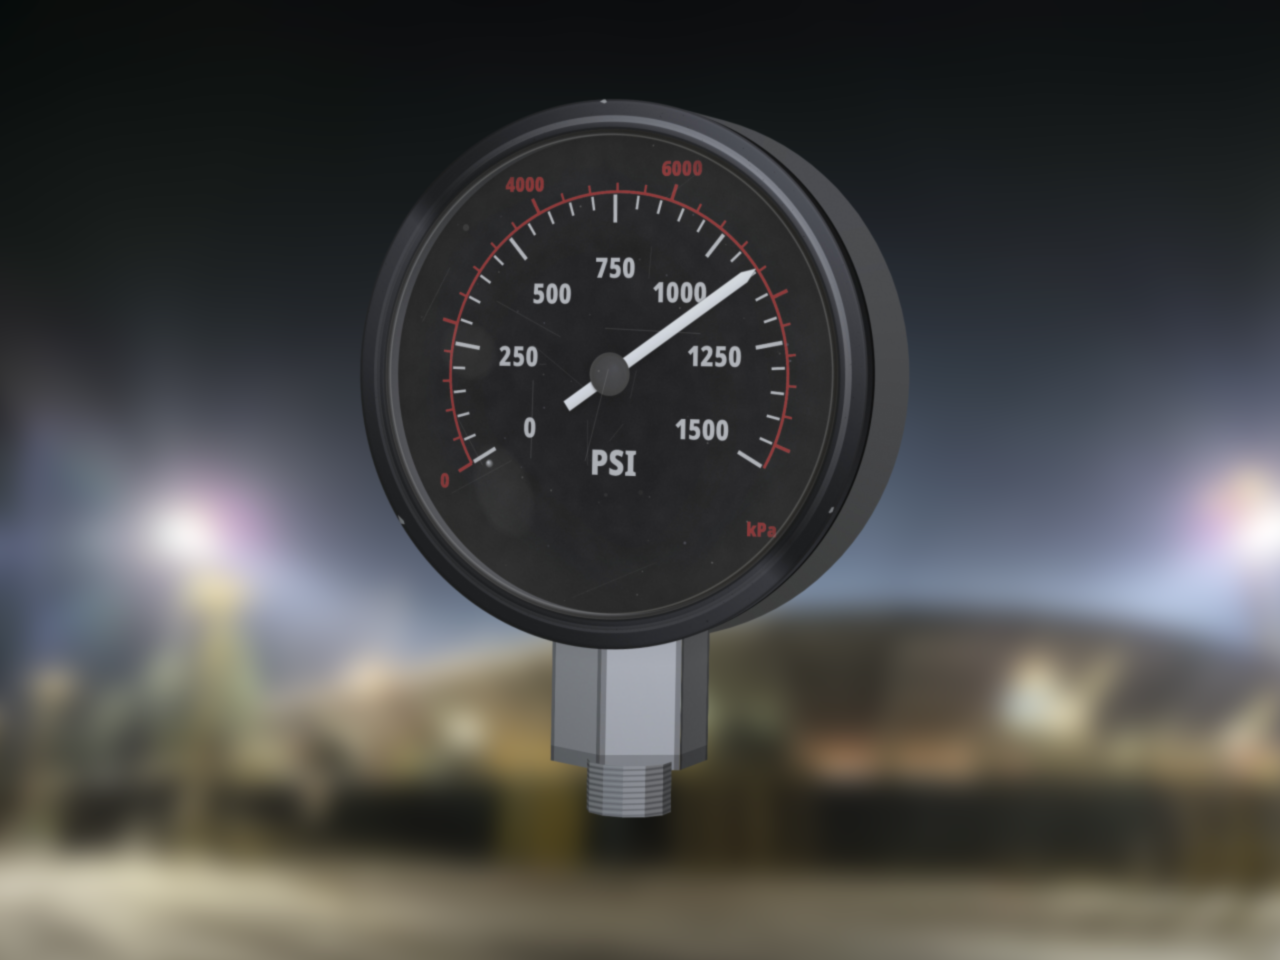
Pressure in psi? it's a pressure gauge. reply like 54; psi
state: 1100; psi
